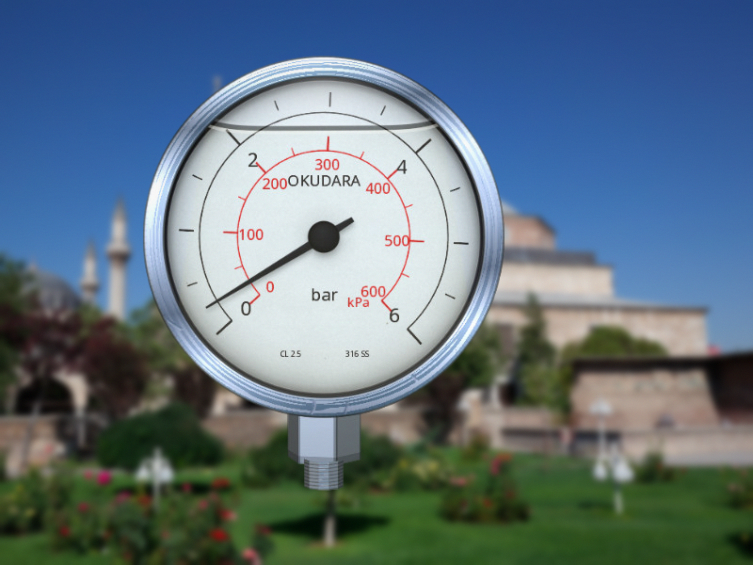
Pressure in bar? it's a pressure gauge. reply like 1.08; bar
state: 0.25; bar
